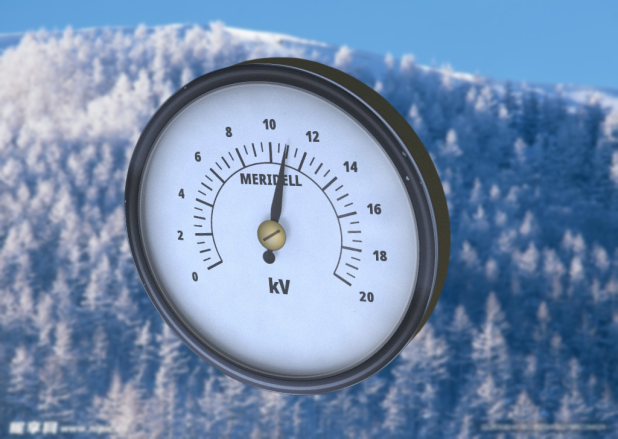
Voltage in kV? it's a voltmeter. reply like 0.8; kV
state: 11; kV
